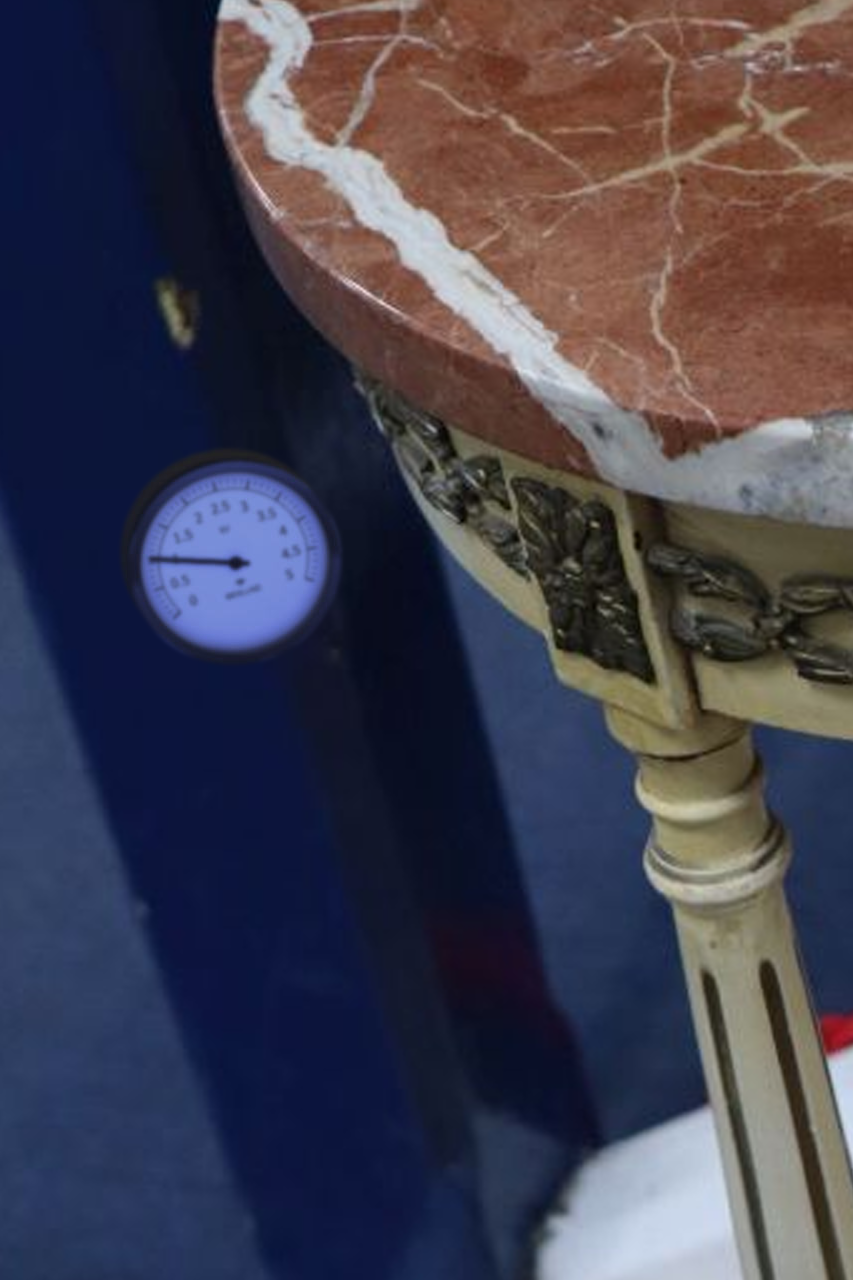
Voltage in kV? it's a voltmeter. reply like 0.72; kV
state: 1; kV
